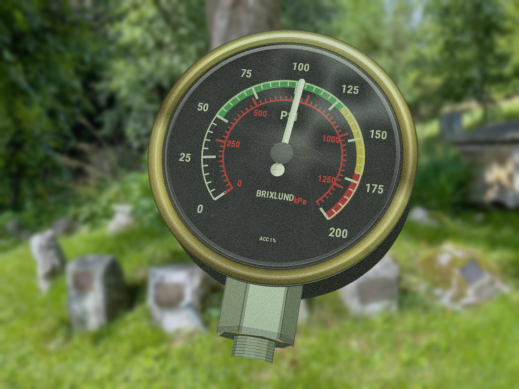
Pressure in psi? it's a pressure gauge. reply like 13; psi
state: 102.5; psi
